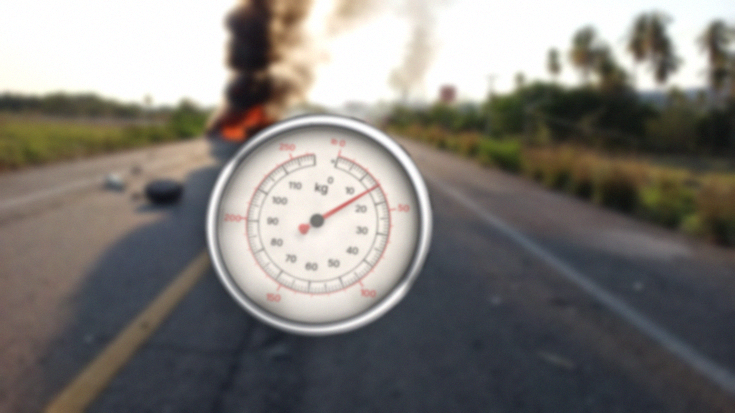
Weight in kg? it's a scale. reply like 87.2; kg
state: 15; kg
